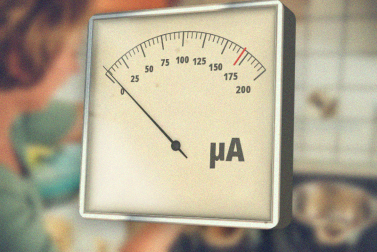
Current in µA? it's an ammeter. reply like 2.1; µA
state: 5; µA
